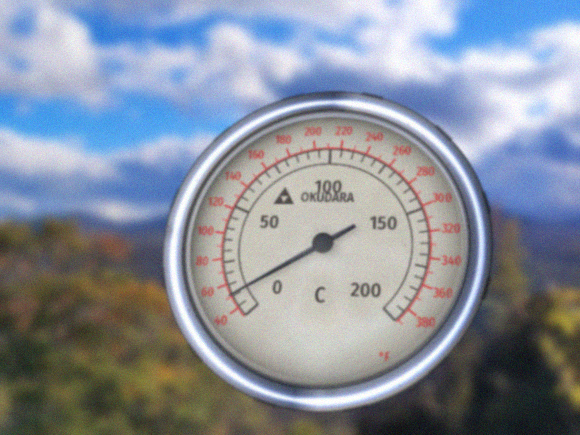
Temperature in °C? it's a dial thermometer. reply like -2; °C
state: 10; °C
